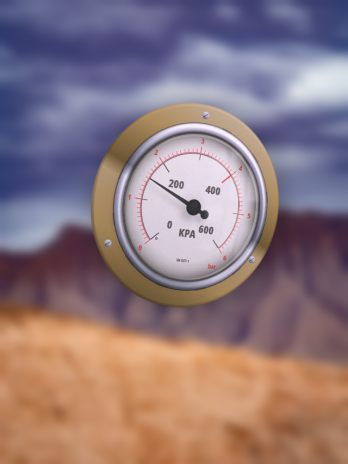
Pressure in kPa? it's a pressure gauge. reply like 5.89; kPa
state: 150; kPa
